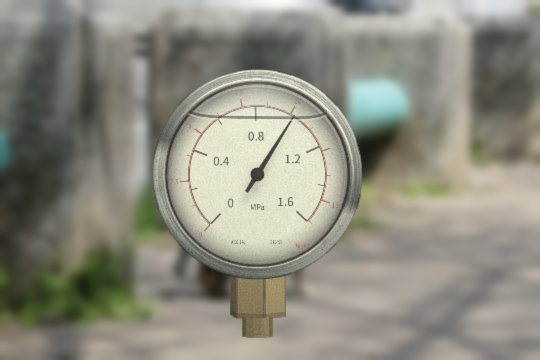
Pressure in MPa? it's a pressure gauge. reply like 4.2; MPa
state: 1; MPa
